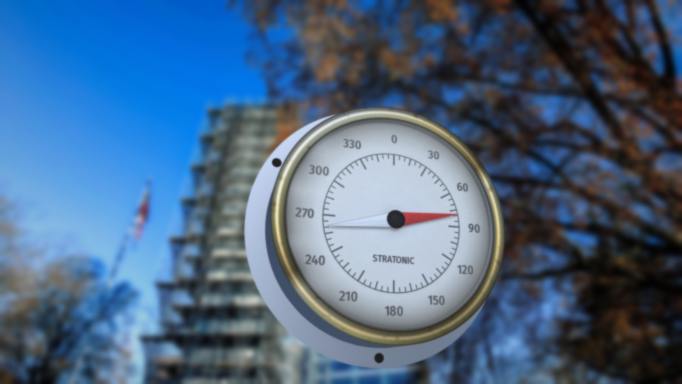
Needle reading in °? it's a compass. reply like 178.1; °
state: 80; °
